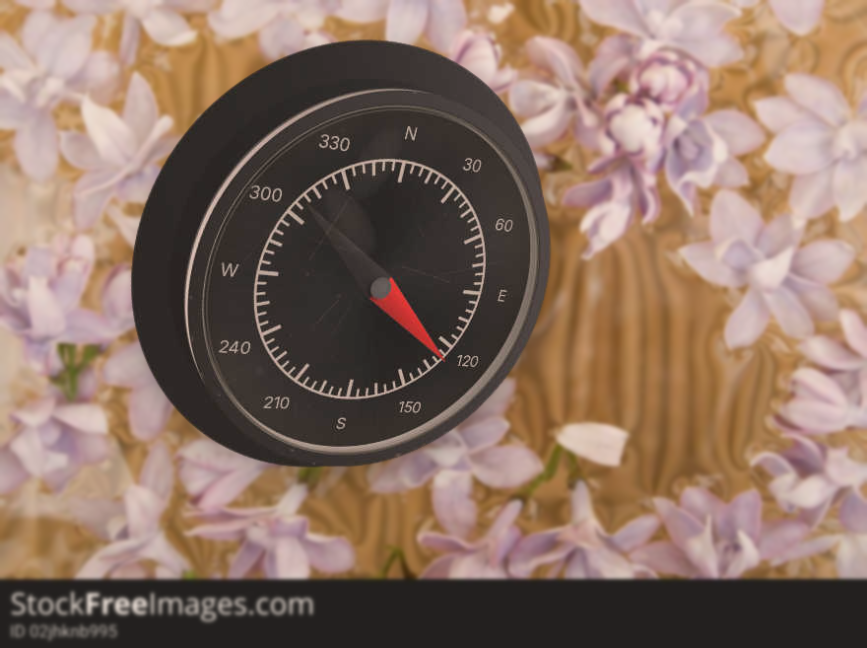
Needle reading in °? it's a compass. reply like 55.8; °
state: 127.5; °
